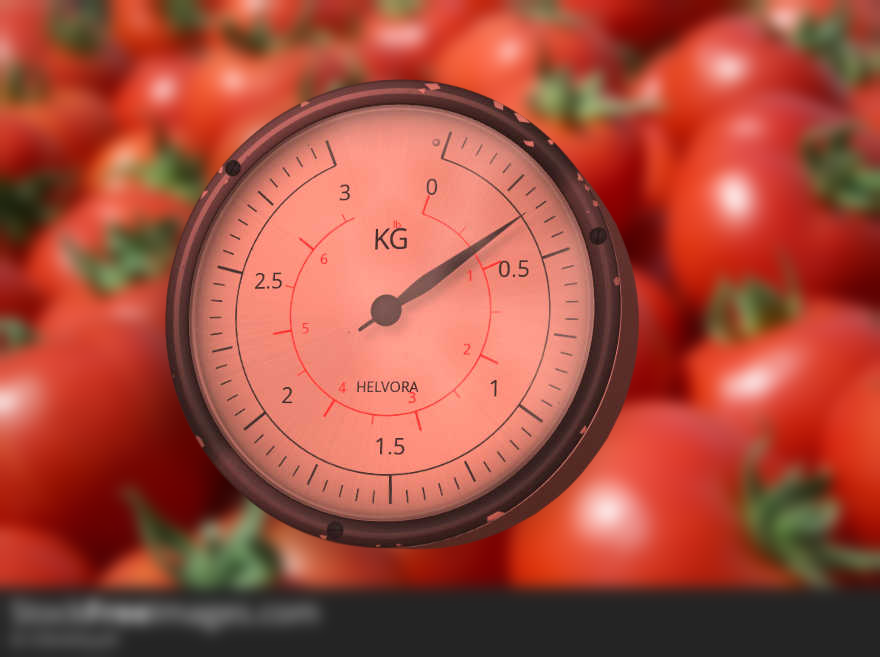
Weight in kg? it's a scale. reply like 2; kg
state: 0.35; kg
